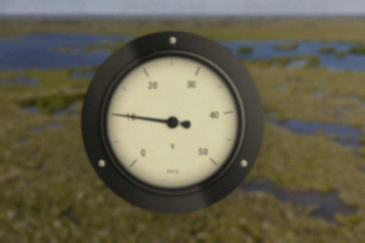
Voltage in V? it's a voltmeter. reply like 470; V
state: 10; V
